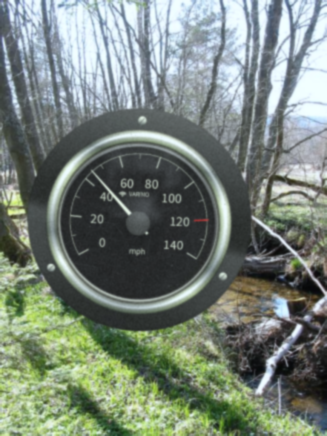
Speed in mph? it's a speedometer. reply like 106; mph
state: 45; mph
